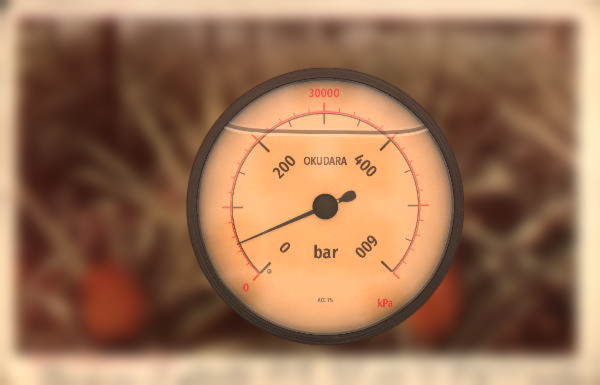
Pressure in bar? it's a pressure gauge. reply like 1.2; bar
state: 50; bar
